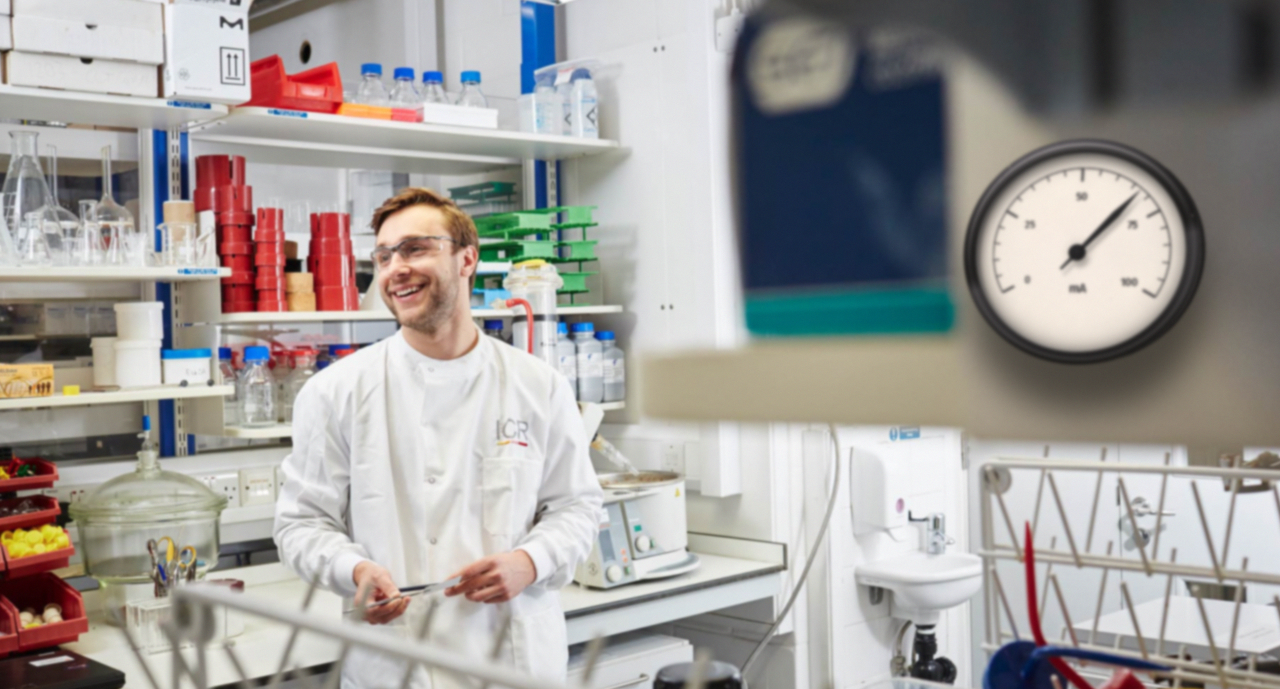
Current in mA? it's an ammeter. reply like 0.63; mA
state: 67.5; mA
